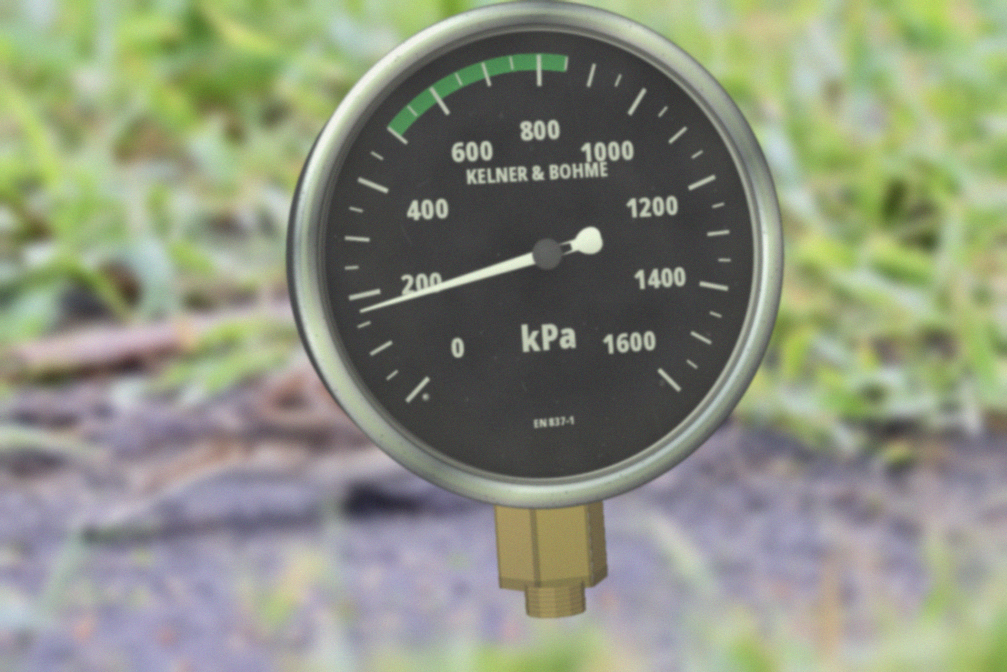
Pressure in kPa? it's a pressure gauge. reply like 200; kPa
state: 175; kPa
